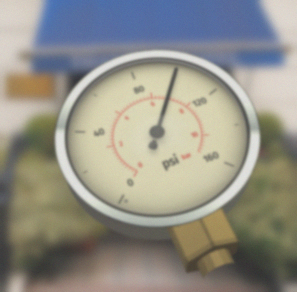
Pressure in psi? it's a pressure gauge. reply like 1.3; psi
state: 100; psi
